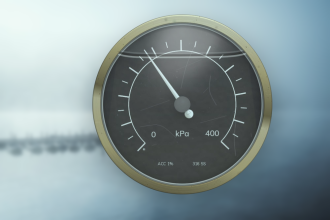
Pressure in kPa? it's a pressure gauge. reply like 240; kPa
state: 150; kPa
